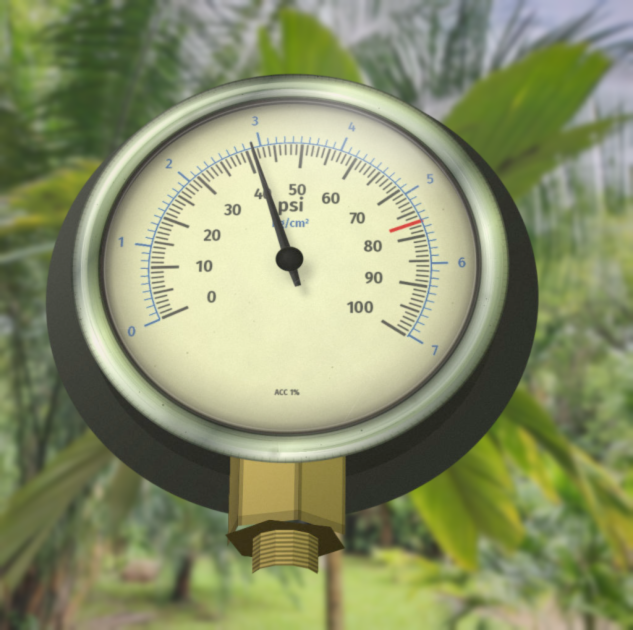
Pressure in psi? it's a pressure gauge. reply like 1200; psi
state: 41; psi
